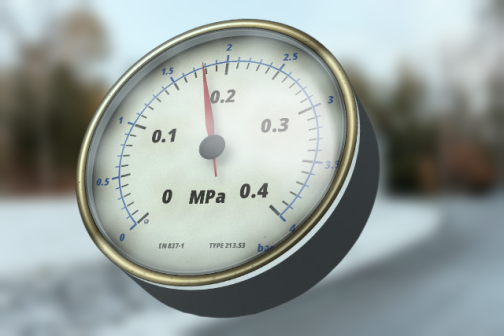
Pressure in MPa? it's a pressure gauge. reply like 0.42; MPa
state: 0.18; MPa
